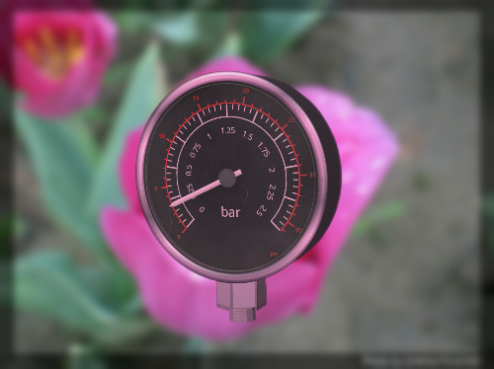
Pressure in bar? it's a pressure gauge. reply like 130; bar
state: 0.2; bar
